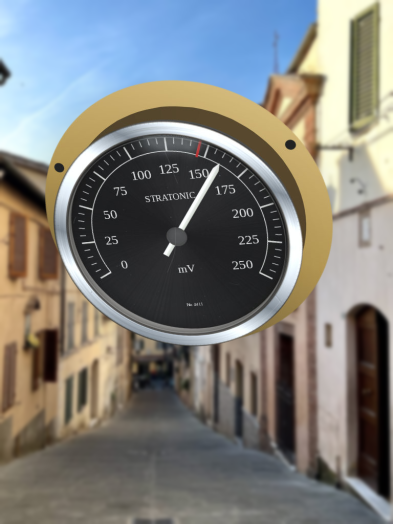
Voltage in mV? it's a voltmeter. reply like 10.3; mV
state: 160; mV
